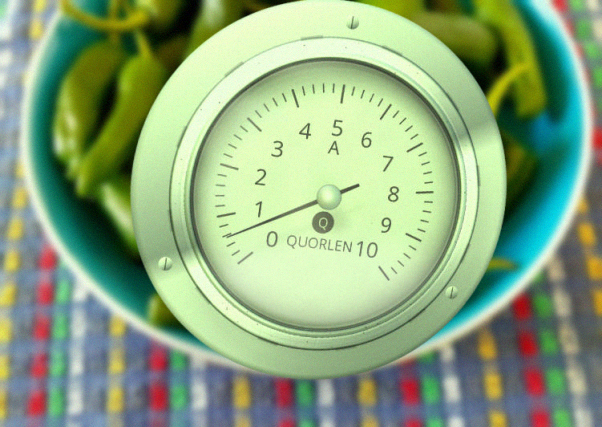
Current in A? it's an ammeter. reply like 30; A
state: 0.6; A
